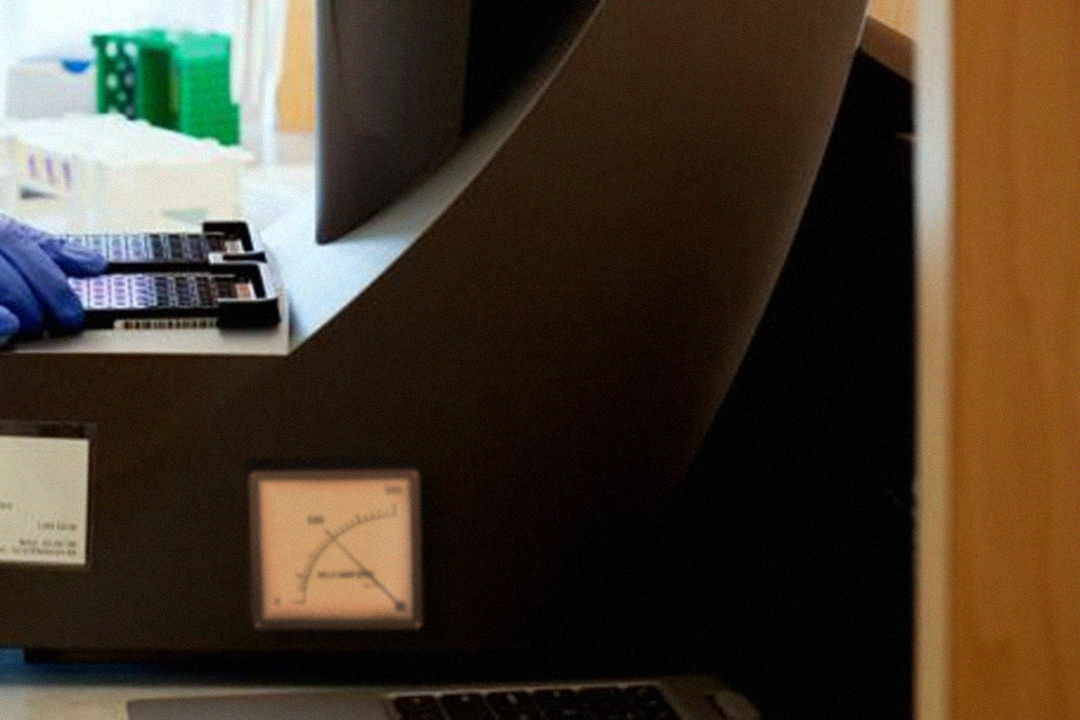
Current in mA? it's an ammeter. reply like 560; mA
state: 200; mA
